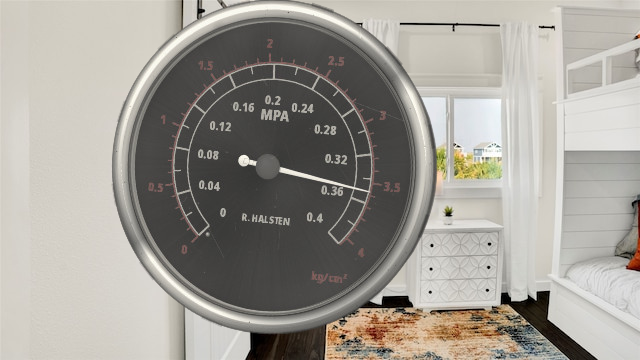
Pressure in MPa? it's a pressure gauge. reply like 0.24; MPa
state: 0.35; MPa
